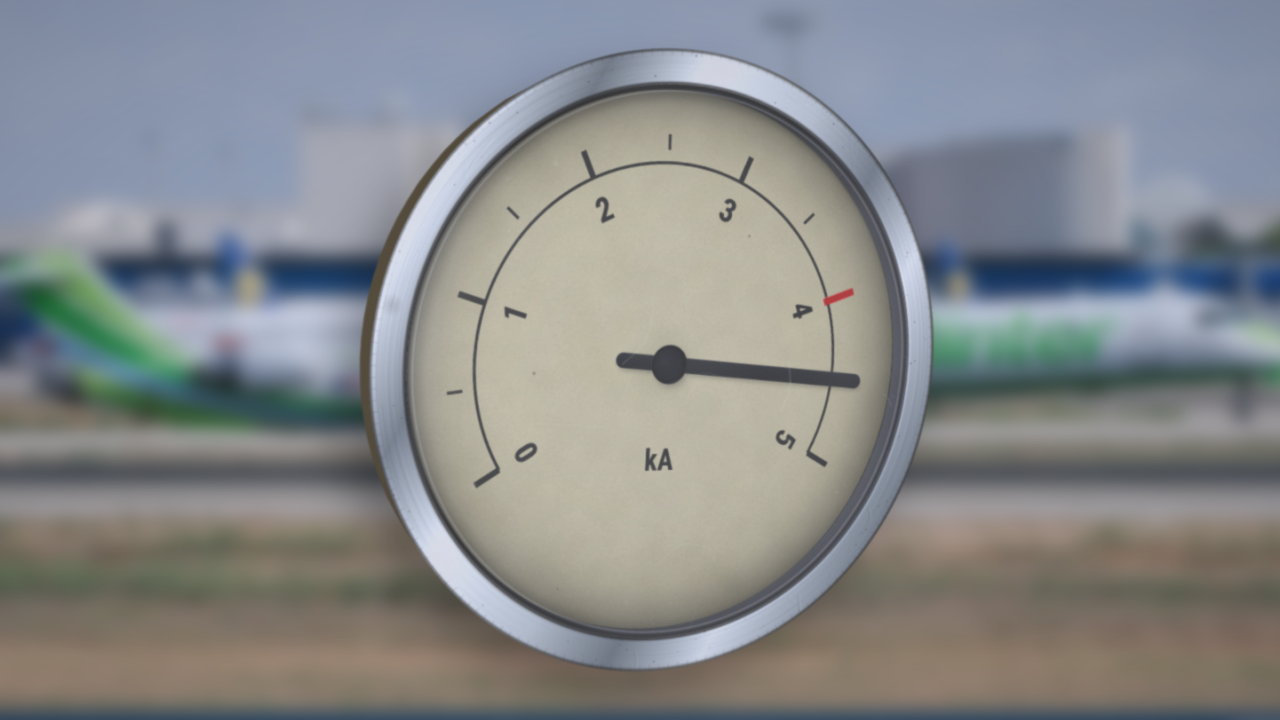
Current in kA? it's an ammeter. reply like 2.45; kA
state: 4.5; kA
